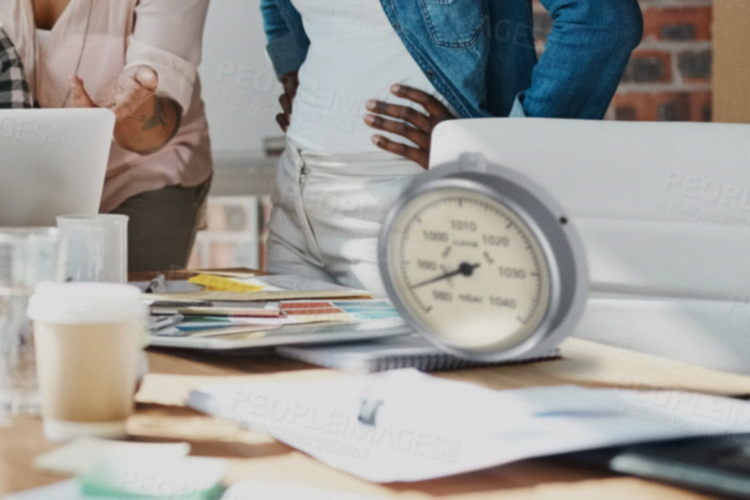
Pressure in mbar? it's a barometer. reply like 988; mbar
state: 985; mbar
